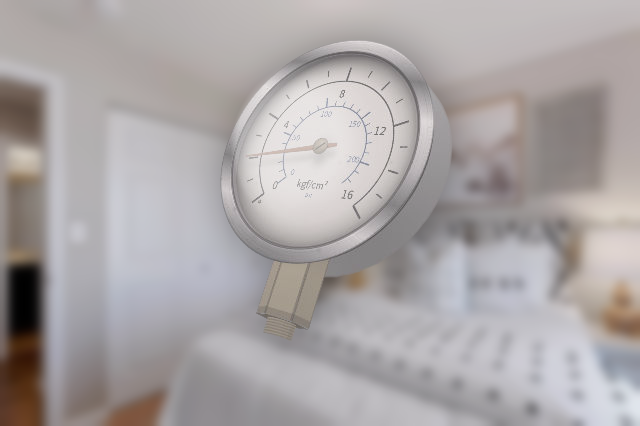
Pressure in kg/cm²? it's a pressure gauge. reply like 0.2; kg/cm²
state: 2; kg/cm²
